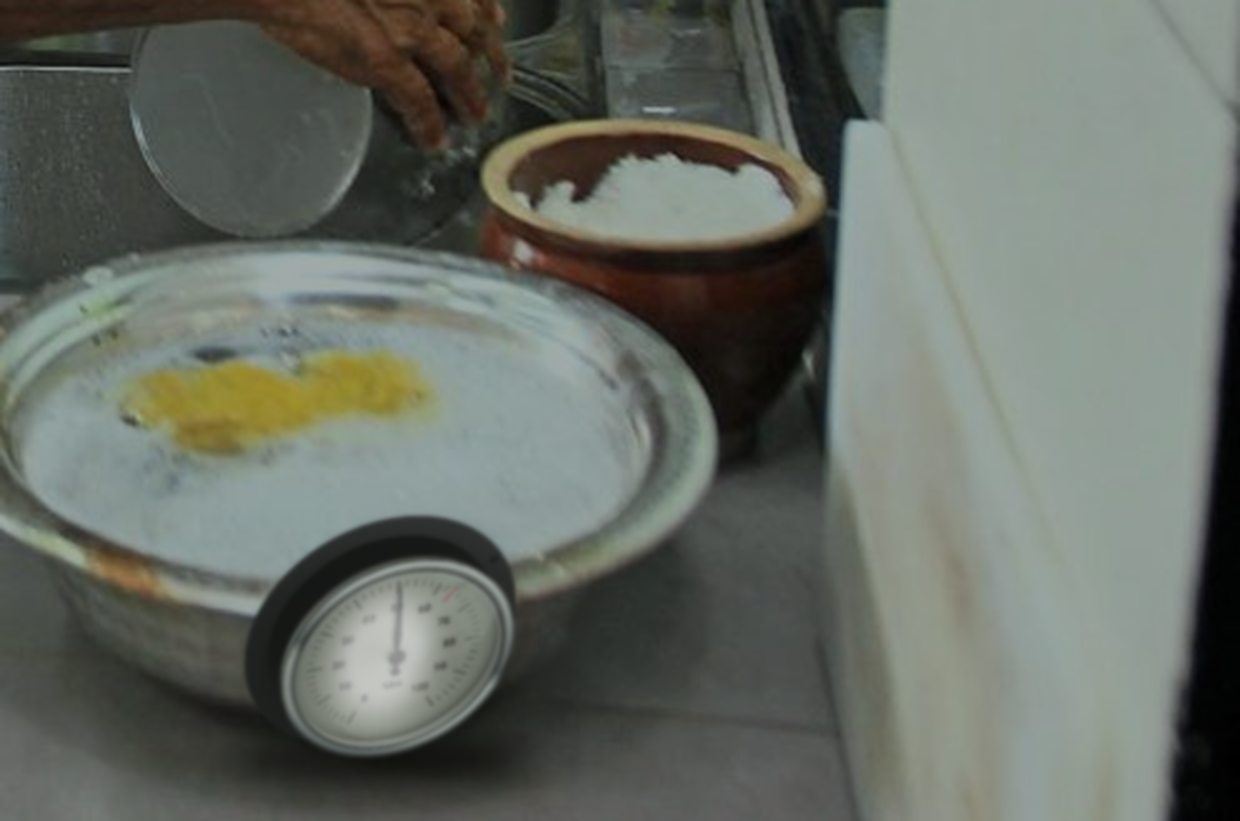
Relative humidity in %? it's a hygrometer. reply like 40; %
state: 50; %
